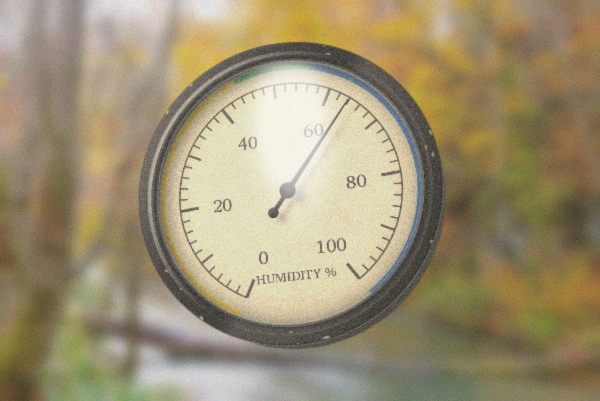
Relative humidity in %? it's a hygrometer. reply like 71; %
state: 64; %
